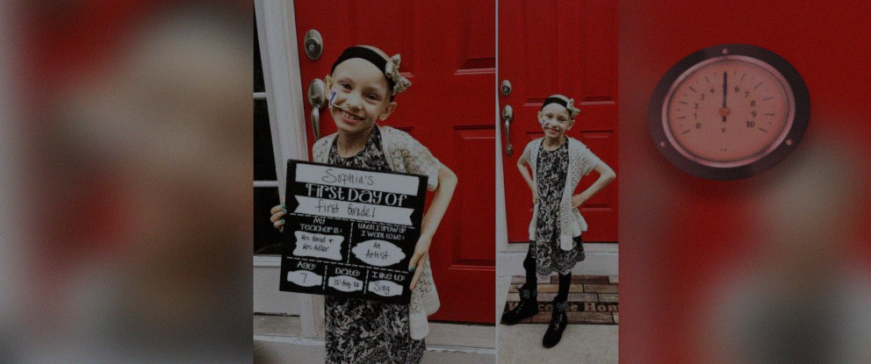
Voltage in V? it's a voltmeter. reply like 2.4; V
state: 5; V
